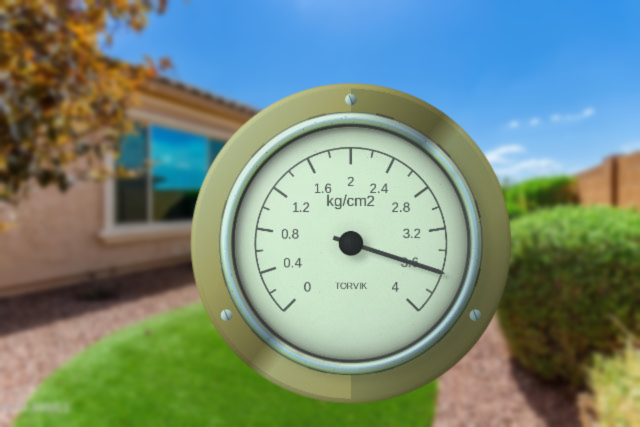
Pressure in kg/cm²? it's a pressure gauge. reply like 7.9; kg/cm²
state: 3.6; kg/cm²
